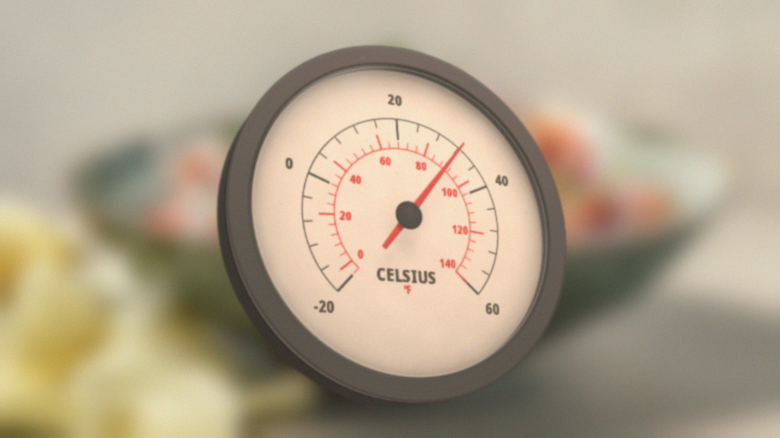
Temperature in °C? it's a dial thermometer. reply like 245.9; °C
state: 32; °C
